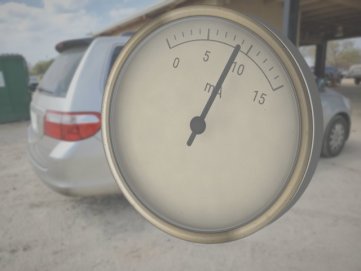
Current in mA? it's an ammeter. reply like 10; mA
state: 9; mA
